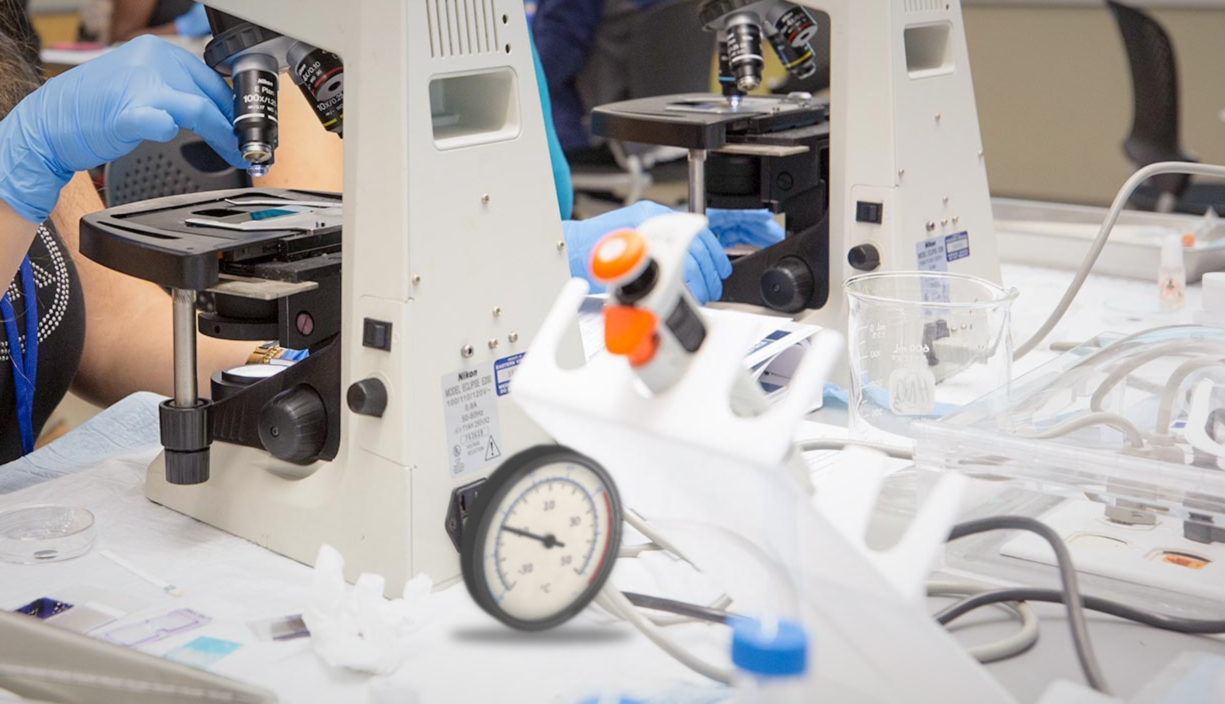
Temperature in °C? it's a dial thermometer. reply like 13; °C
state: -10; °C
